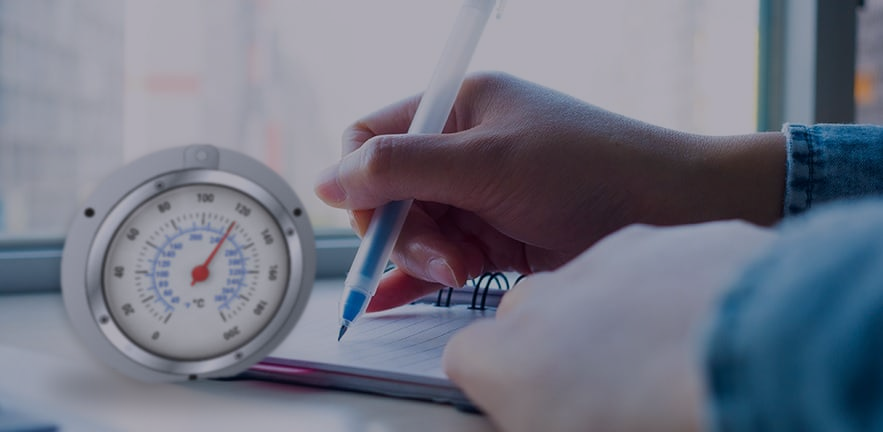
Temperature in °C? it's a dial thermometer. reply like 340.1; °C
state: 120; °C
